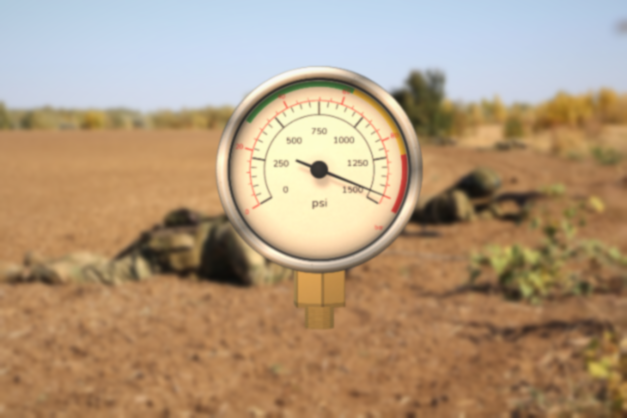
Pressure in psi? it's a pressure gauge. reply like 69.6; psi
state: 1450; psi
